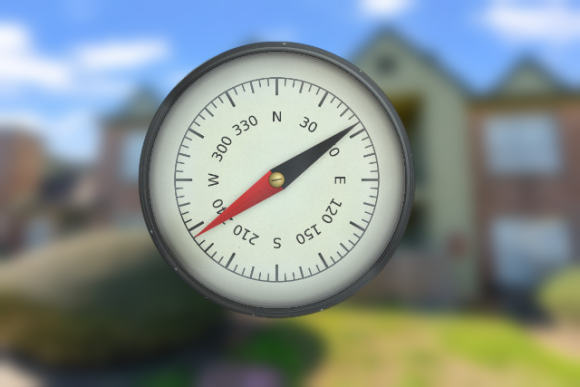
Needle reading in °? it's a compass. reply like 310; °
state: 235; °
